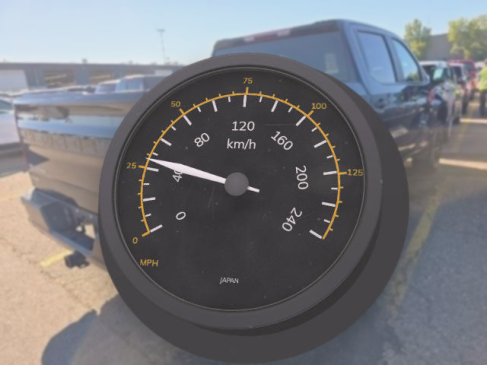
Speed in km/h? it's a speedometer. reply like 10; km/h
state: 45; km/h
